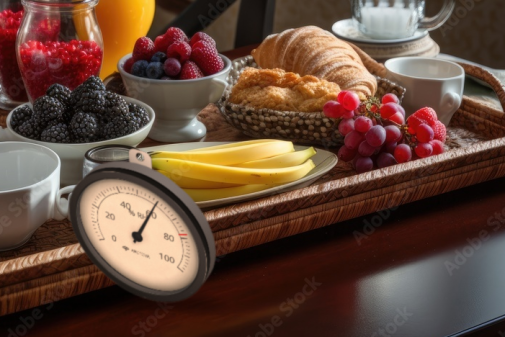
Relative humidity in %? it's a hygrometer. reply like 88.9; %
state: 60; %
